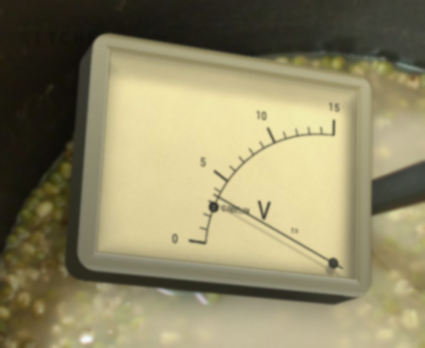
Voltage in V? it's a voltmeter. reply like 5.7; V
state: 3.5; V
